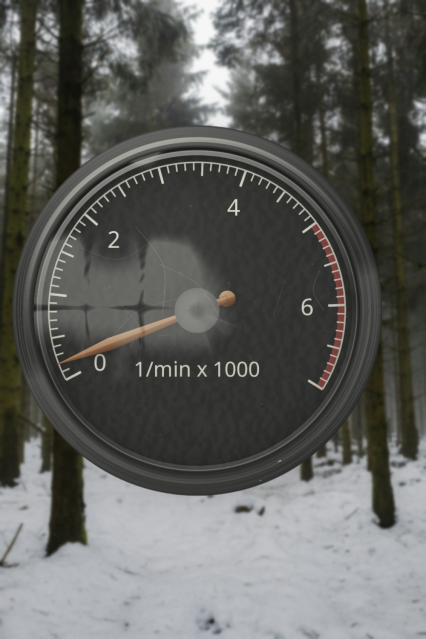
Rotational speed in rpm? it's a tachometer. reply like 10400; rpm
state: 200; rpm
